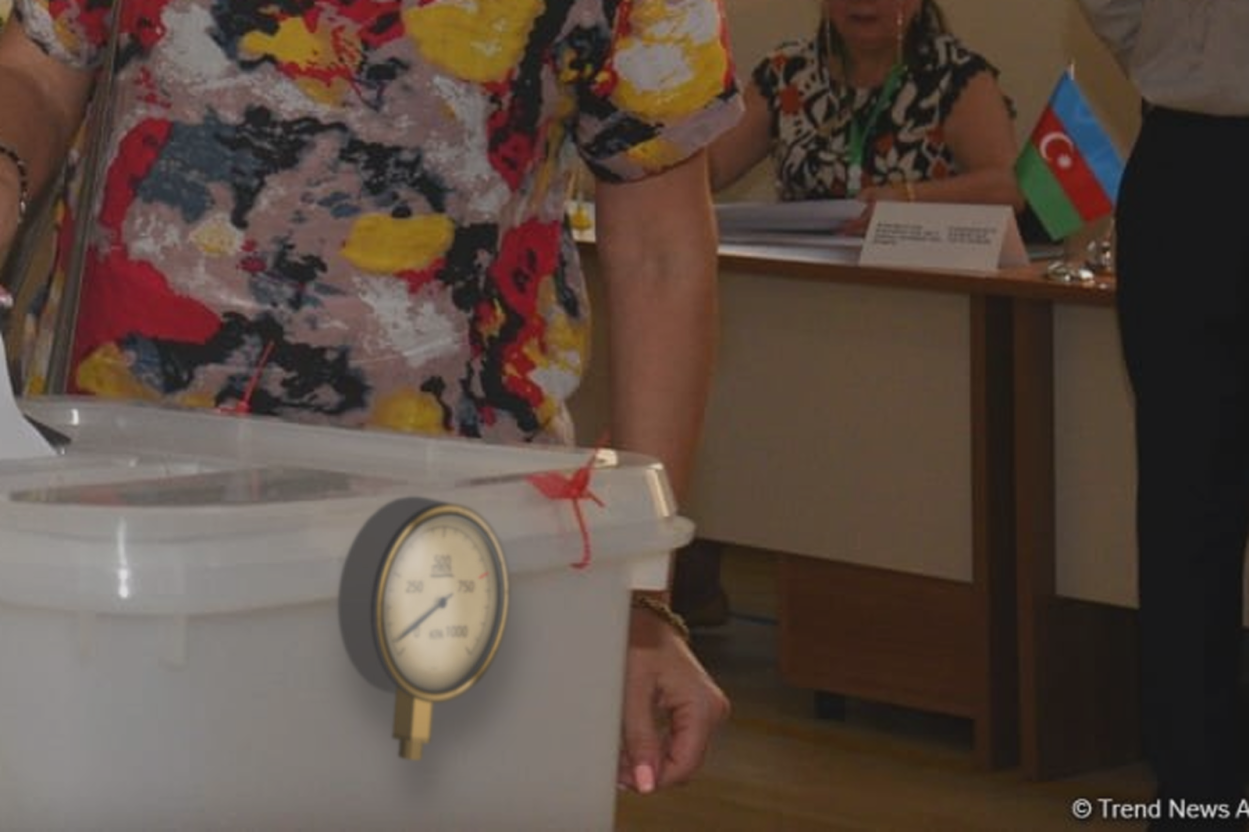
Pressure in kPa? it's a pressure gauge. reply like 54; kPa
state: 50; kPa
